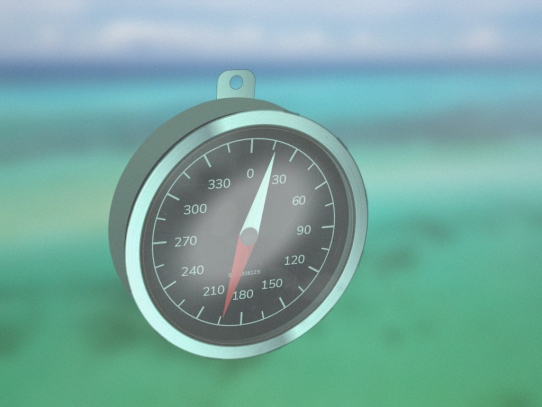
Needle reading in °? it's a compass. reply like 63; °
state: 195; °
